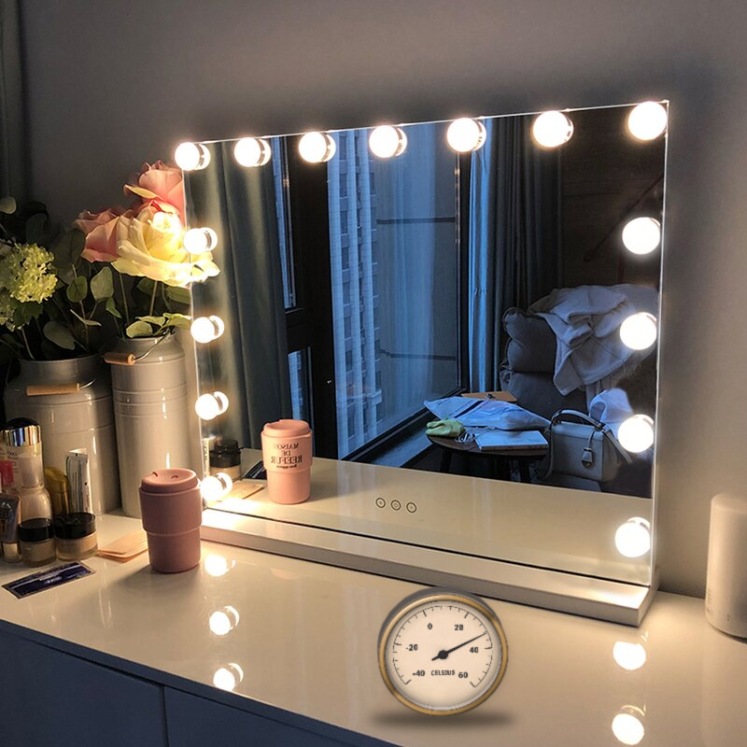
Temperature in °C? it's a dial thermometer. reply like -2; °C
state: 32; °C
